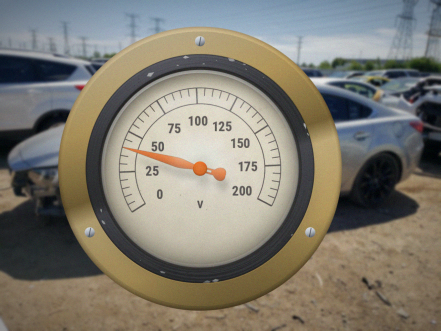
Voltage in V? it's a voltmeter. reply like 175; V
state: 40; V
